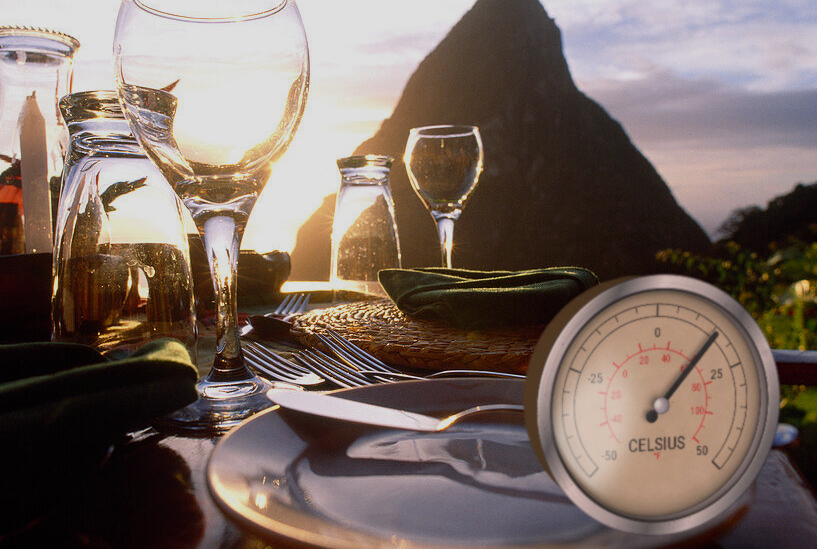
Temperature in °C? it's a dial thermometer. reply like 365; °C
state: 15; °C
